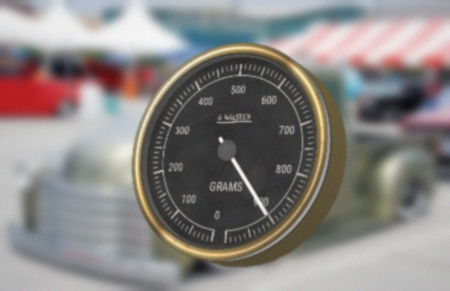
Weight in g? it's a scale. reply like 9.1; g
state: 900; g
